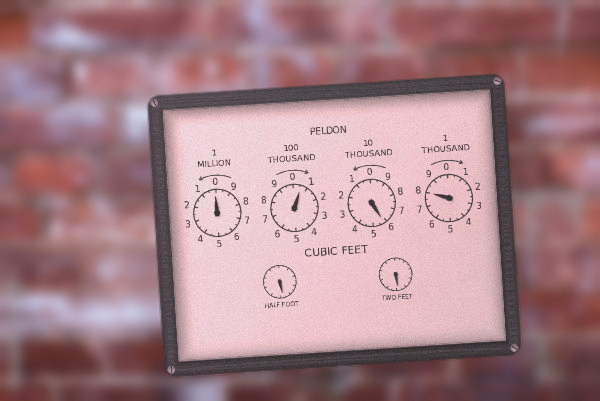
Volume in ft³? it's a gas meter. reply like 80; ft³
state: 5800; ft³
